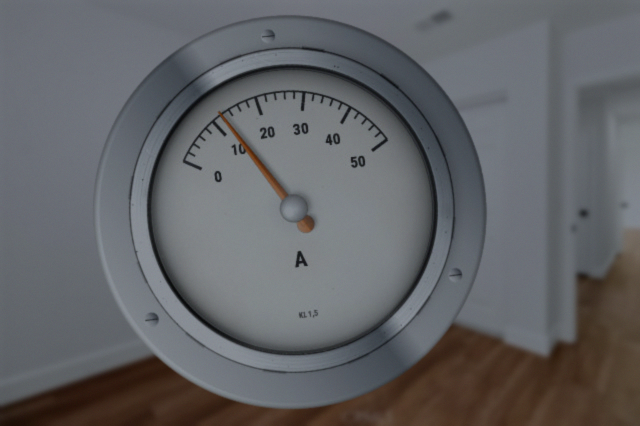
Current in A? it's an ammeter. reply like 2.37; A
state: 12; A
